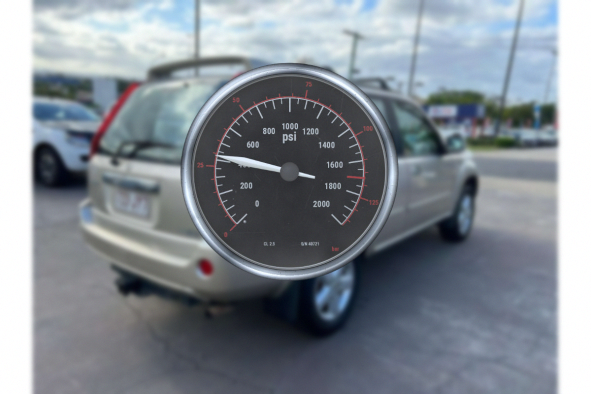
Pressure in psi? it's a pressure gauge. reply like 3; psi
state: 425; psi
